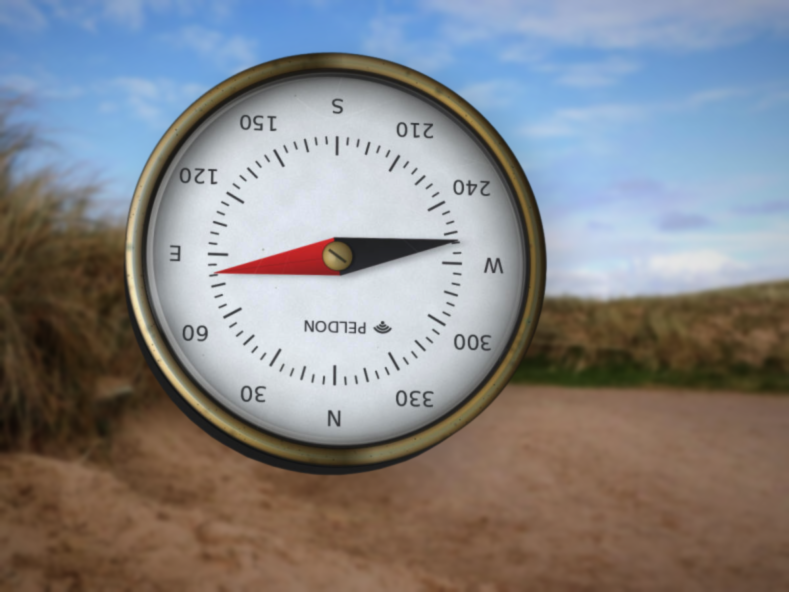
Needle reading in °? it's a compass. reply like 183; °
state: 80; °
